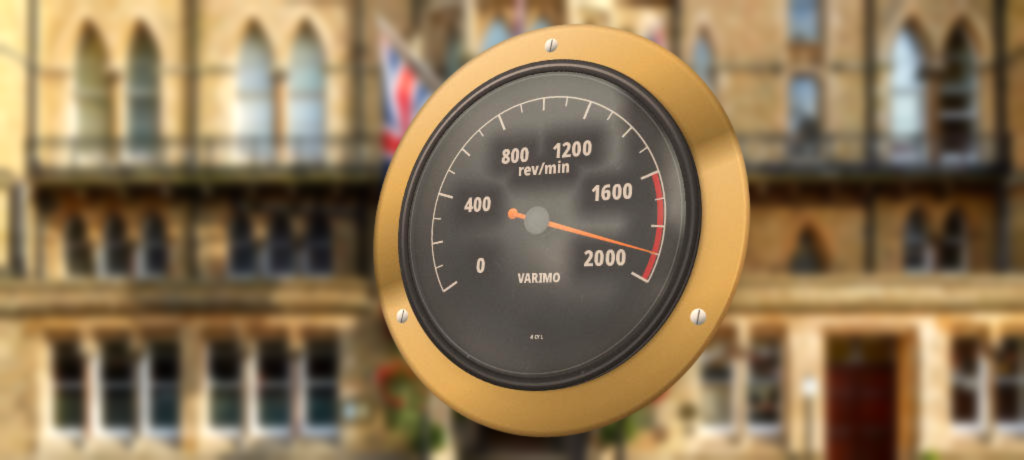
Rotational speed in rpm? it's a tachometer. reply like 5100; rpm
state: 1900; rpm
